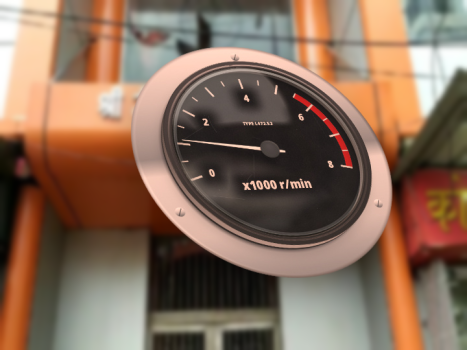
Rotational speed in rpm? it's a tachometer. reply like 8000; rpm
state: 1000; rpm
